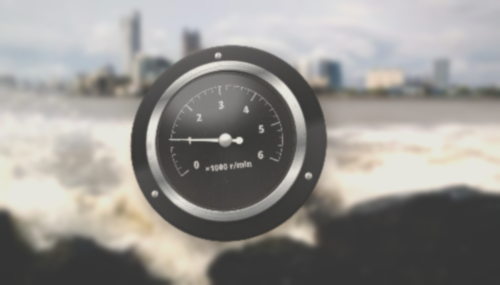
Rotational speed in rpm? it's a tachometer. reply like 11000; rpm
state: 1000; rpm
